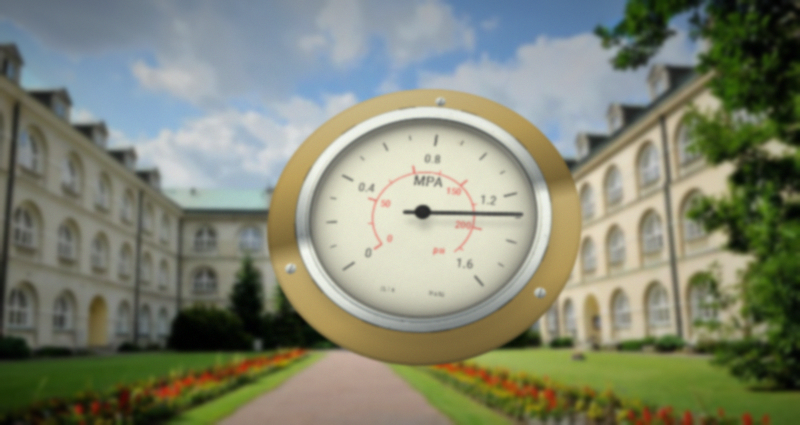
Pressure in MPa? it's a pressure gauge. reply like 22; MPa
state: 1.3; MPa
